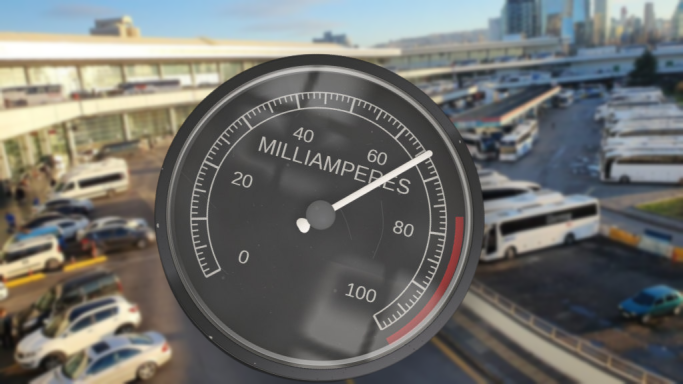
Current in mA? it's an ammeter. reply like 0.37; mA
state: 66; mA
